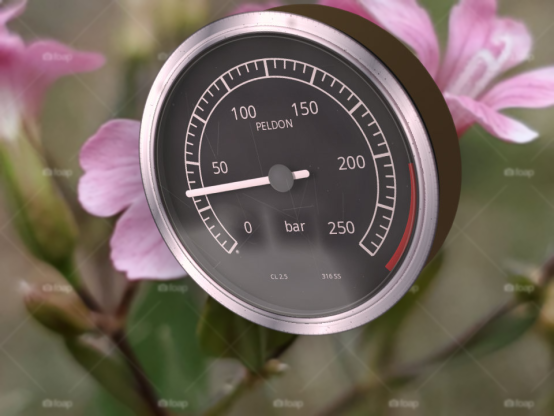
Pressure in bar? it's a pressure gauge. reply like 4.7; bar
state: 35; bar
